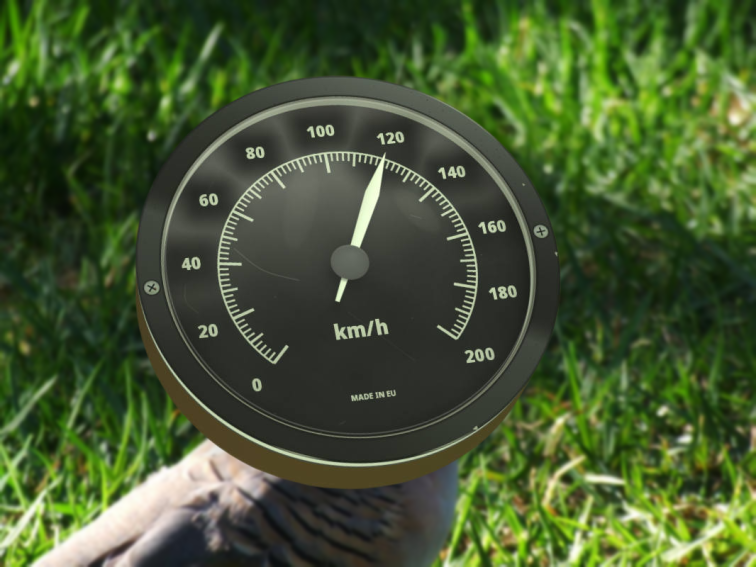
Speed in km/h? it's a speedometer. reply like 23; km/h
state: 120; km/h
